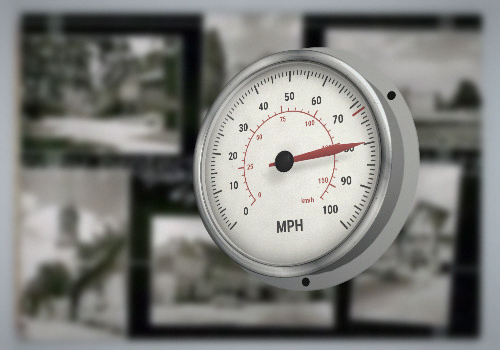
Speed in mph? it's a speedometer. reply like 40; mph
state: 80; mph
